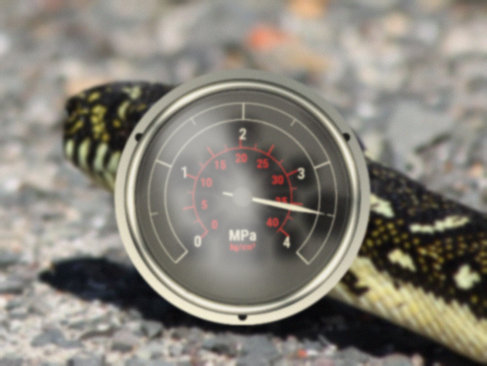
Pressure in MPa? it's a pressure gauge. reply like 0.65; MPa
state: 3.5; MPa
